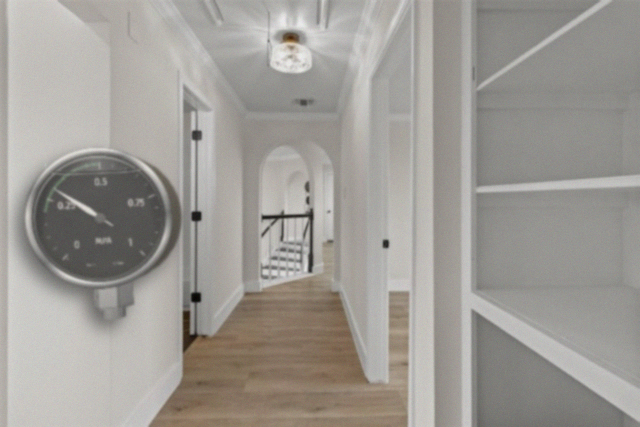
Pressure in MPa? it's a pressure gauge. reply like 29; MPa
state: 0.3; MPa
